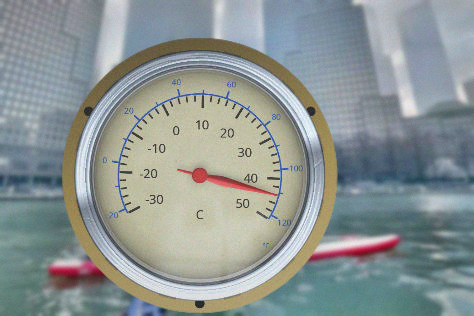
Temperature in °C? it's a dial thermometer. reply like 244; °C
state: 44; °C
